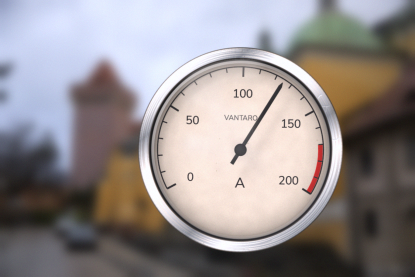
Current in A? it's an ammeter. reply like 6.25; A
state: 125; A
